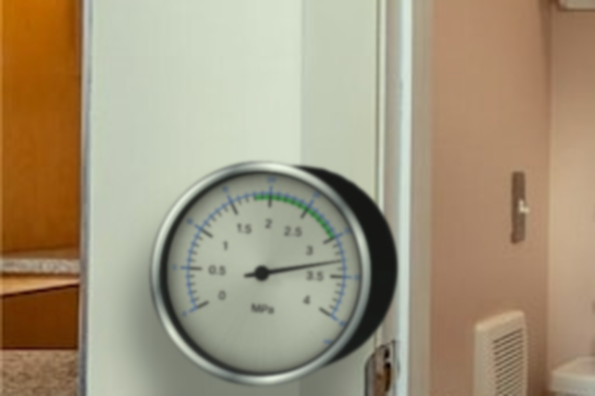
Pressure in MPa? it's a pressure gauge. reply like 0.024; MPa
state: 3.3; MPa
